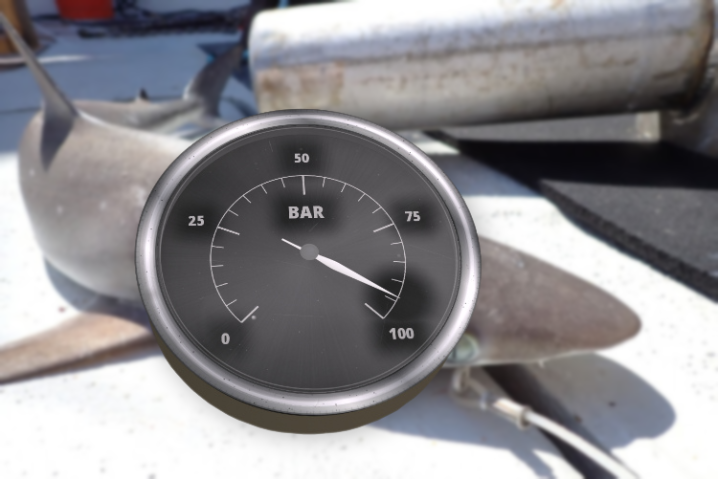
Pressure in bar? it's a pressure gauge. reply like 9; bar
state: 95; bar
